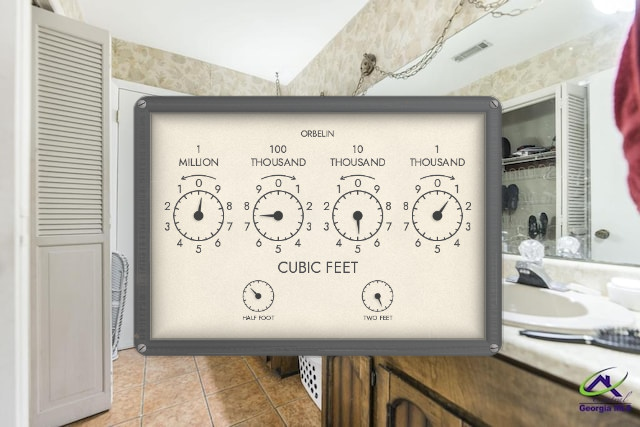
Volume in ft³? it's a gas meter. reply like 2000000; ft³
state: 975100; ft³
